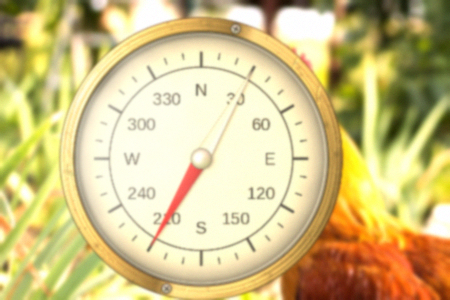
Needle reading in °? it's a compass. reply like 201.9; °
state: 210; °
